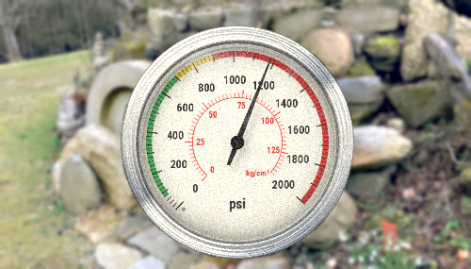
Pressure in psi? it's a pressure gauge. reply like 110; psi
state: 1180; psi
